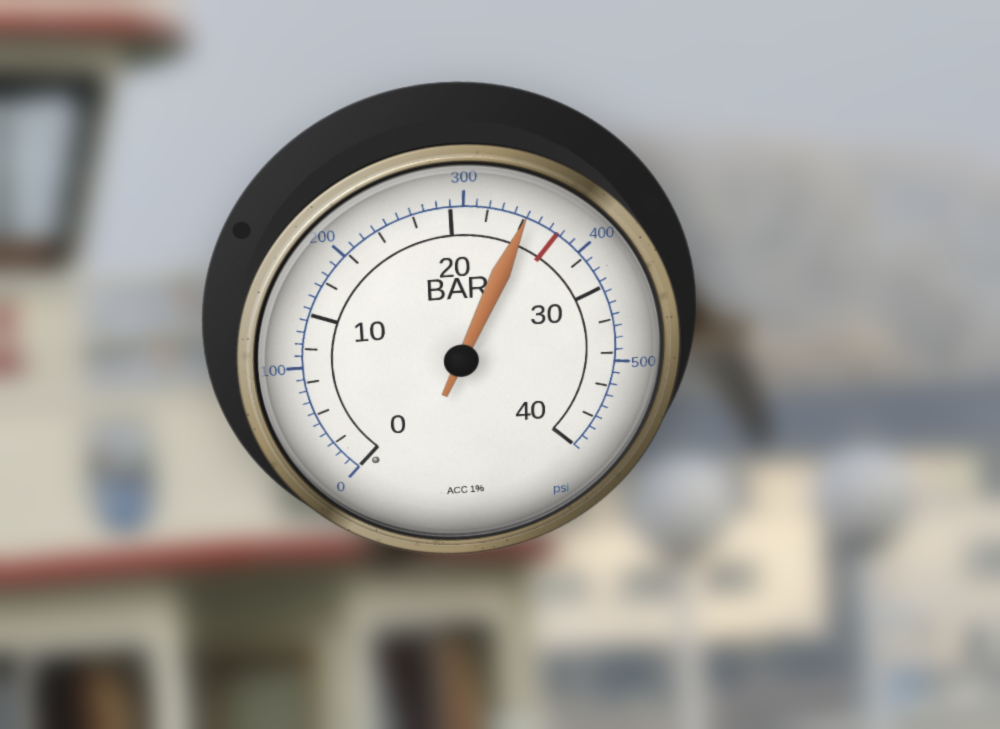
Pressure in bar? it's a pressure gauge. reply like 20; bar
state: 24; bar
